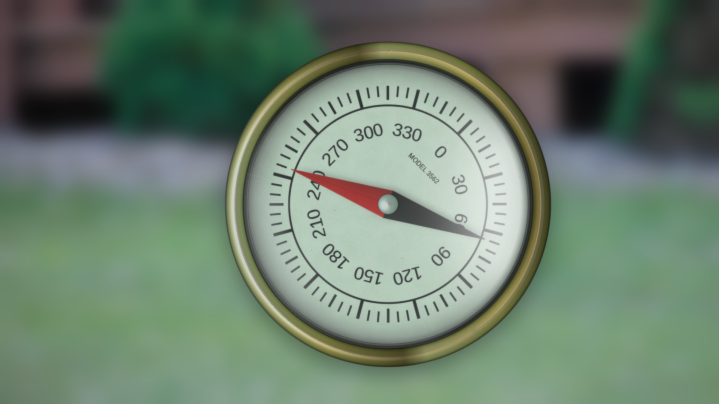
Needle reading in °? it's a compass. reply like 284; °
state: 245; °
